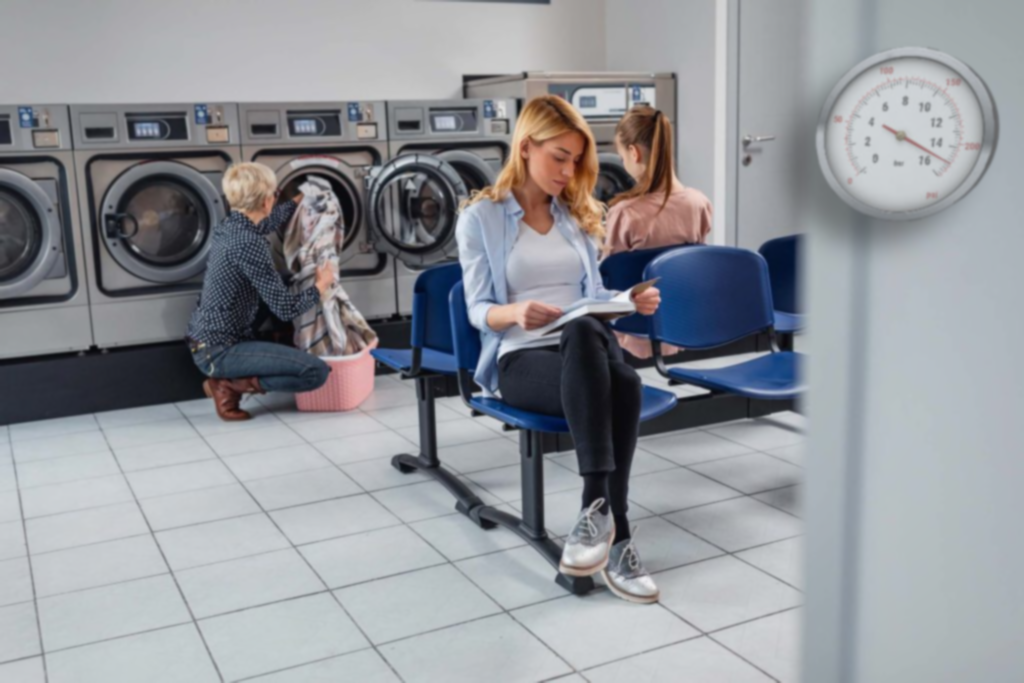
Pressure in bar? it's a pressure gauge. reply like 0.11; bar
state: 15; bar
